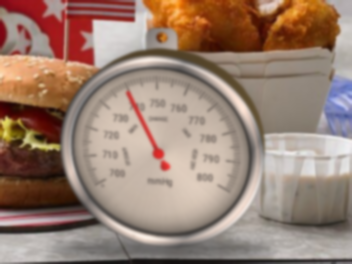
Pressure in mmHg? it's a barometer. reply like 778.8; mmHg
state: 740; mmHg
